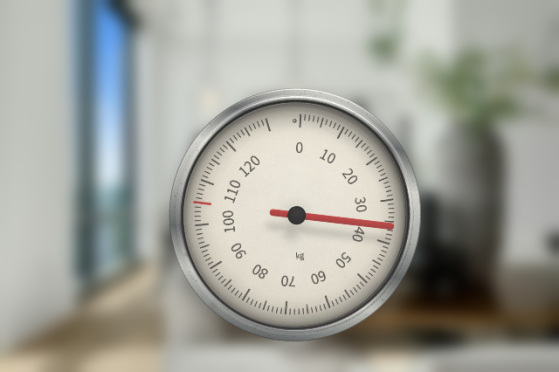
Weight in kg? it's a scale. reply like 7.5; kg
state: 36; kg
